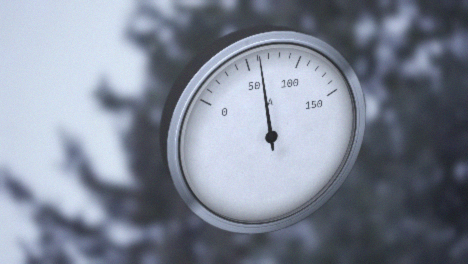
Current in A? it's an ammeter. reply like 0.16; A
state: 60; A
